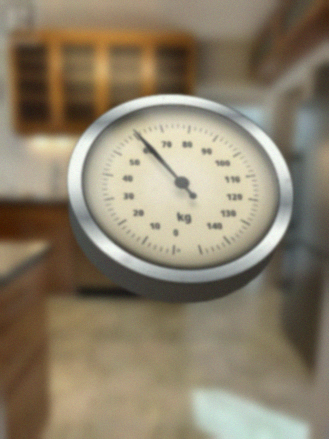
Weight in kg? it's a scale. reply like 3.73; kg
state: 60; kg
